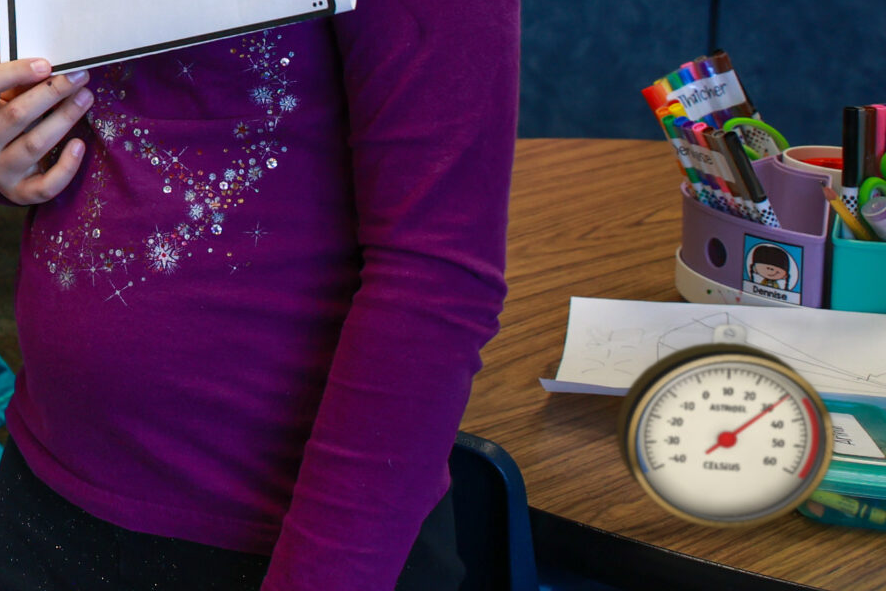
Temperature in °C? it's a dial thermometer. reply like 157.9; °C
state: 30; °C
